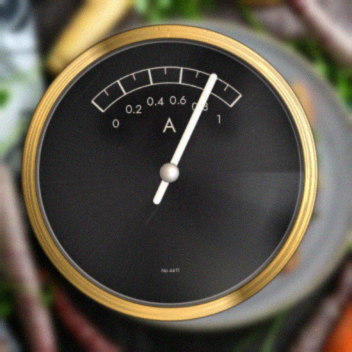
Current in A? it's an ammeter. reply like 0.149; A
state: 0.8; A
